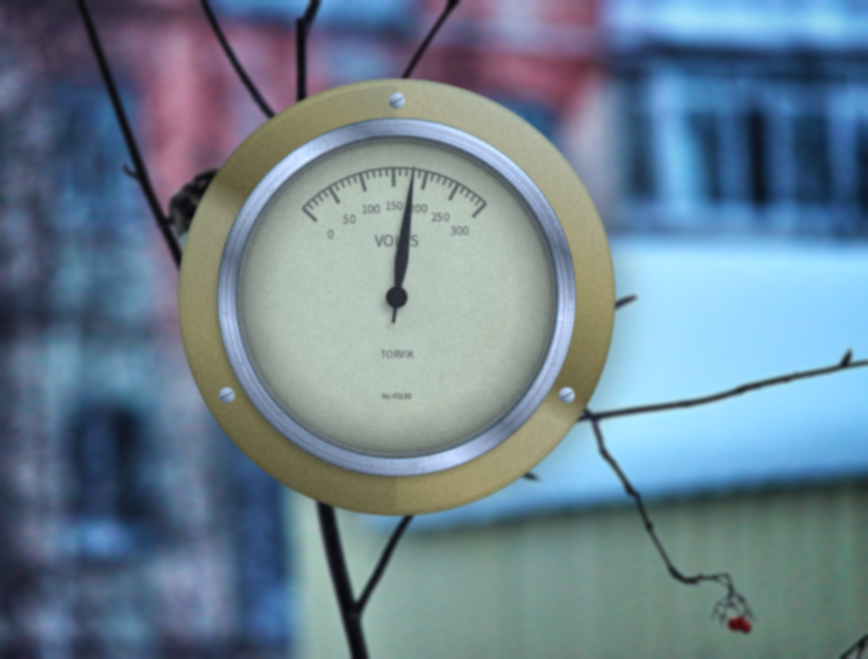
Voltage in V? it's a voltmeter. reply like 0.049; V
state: 180; V
